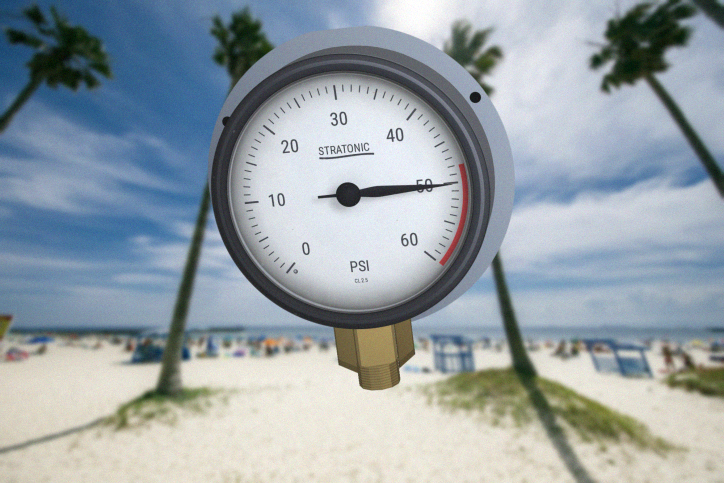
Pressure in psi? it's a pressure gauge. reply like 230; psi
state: 50; psi
